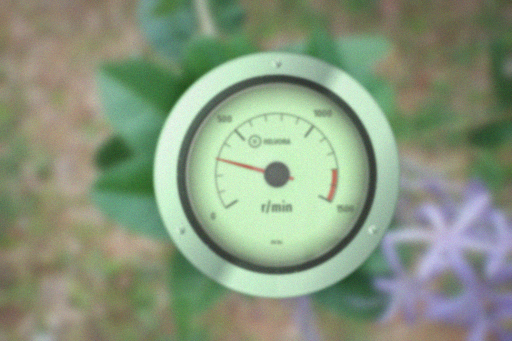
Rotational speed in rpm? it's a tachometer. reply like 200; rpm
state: 300; rpm
